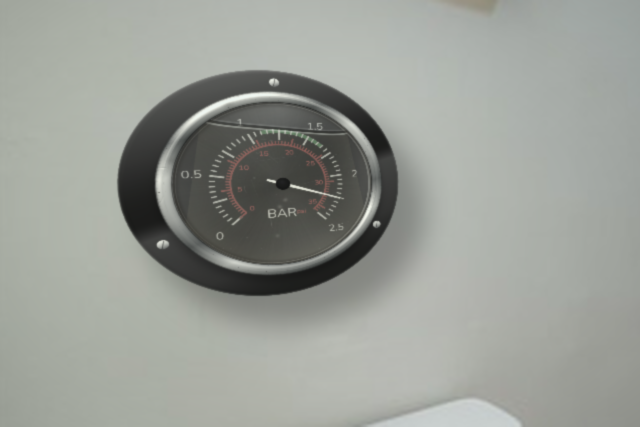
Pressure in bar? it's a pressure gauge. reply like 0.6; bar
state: 2.25; bar
